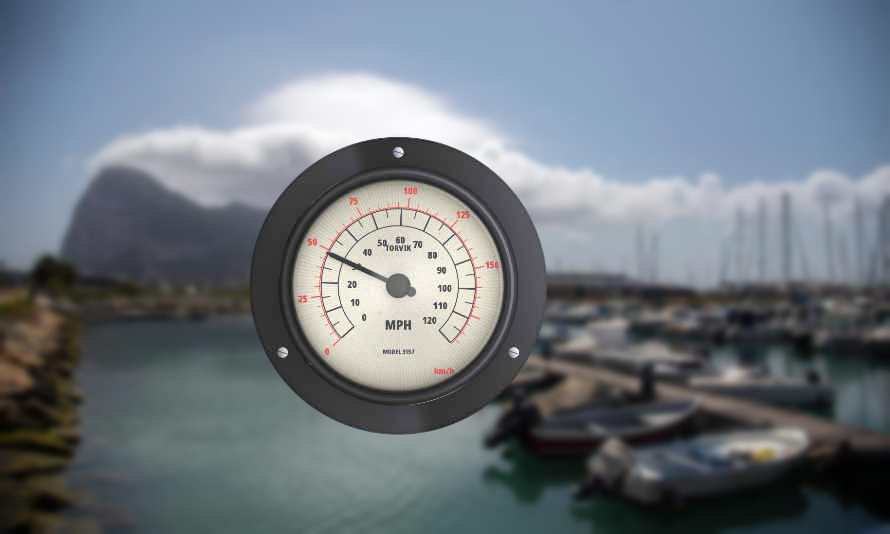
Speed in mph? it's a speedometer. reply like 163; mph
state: 30; mph
